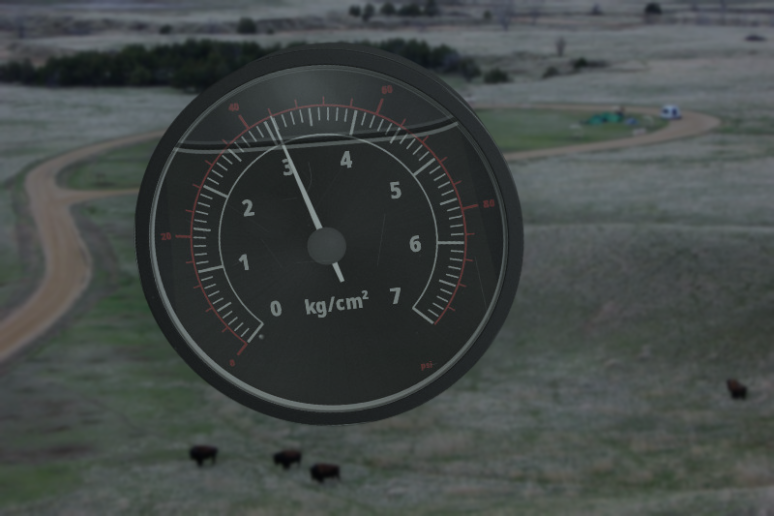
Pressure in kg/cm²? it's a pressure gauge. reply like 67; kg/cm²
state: 3.1; kg/cm²
